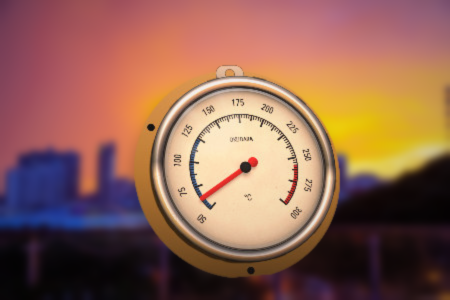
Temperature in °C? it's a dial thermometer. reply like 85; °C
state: 62.5; °C
